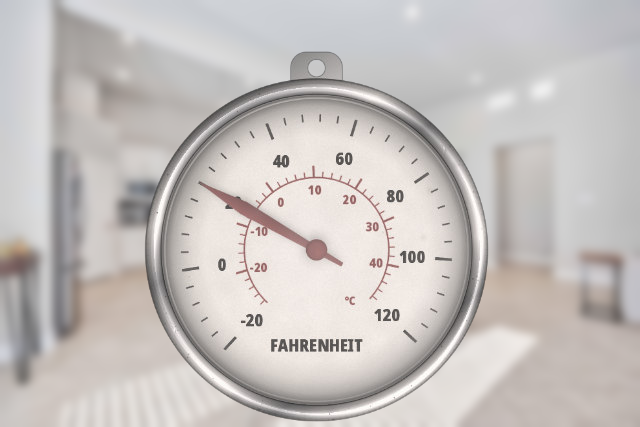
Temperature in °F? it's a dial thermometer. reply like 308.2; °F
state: 20; °F
